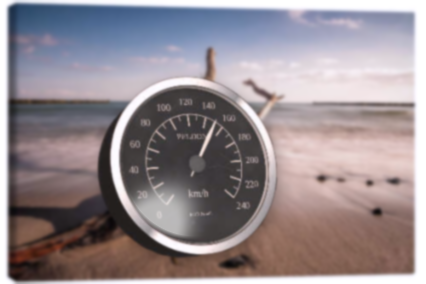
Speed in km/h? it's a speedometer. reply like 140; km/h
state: 150; km/h
